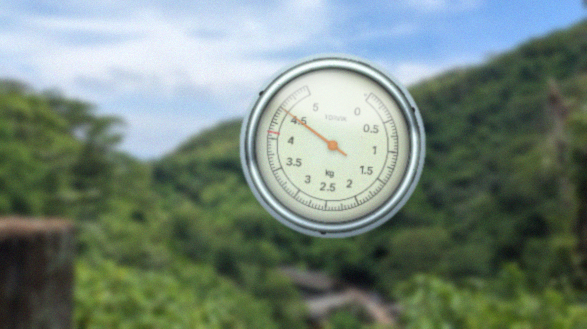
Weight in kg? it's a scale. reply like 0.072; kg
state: 4.5; kg
